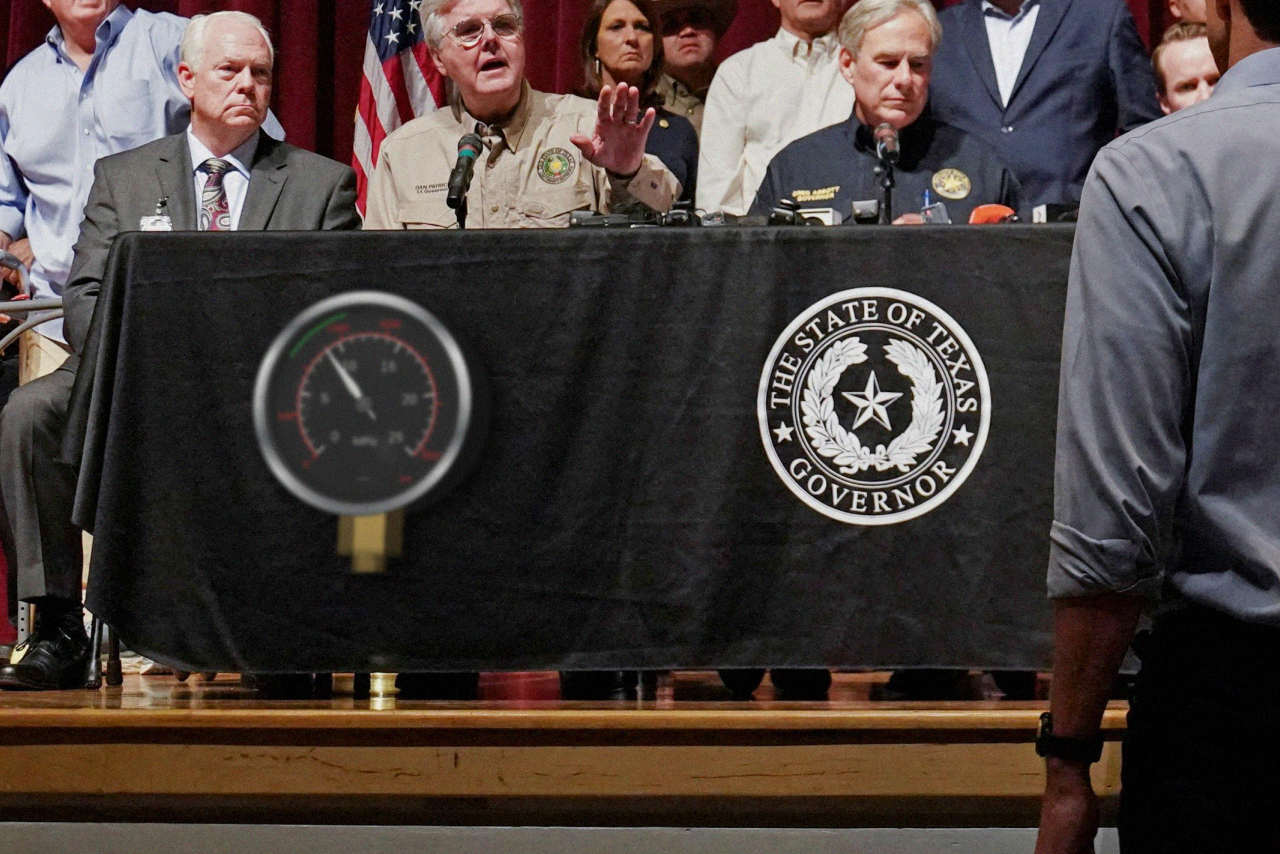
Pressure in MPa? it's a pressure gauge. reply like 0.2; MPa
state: 9; MPa
